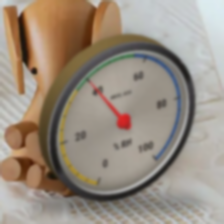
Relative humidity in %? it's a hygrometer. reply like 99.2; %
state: 40; %
